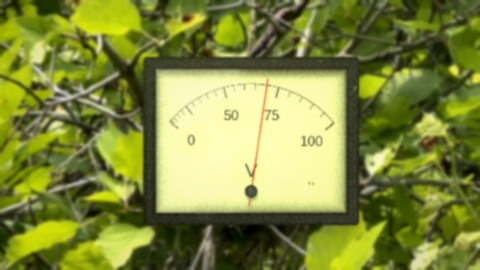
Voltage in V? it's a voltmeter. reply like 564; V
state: 70; V
